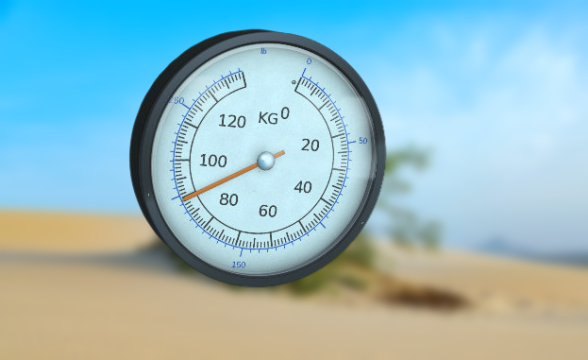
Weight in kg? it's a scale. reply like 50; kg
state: 90; kg
